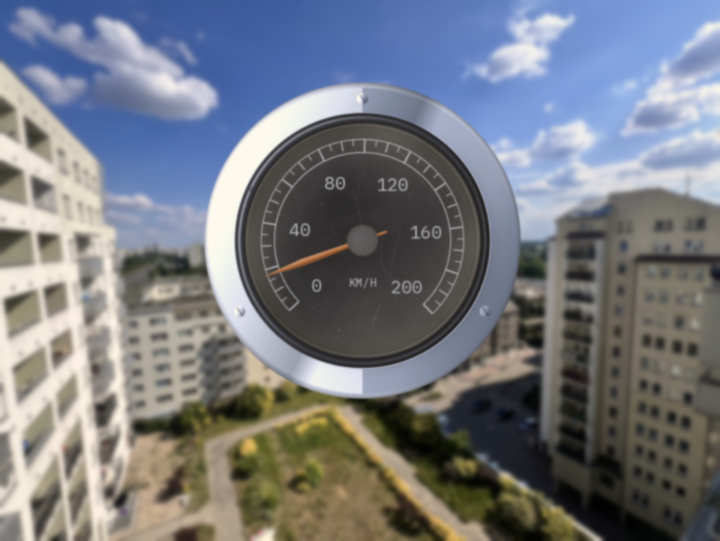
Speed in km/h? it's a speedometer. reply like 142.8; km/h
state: 17.5; km/h
